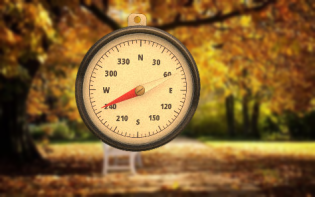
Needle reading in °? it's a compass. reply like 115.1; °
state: 245; °
